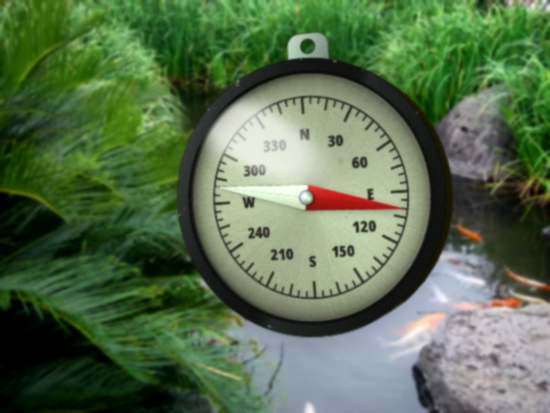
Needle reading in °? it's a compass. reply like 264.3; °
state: 100; °
